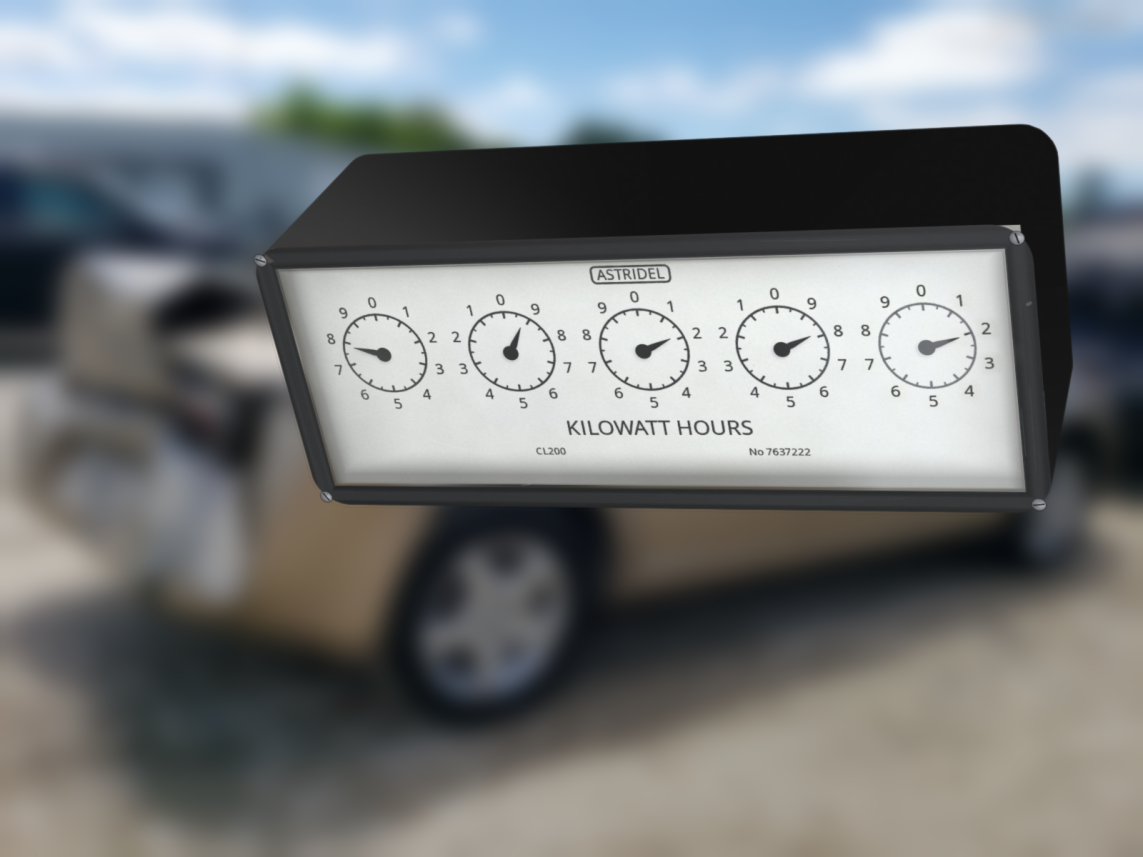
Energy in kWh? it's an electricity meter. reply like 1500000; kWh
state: 79182; kWh
